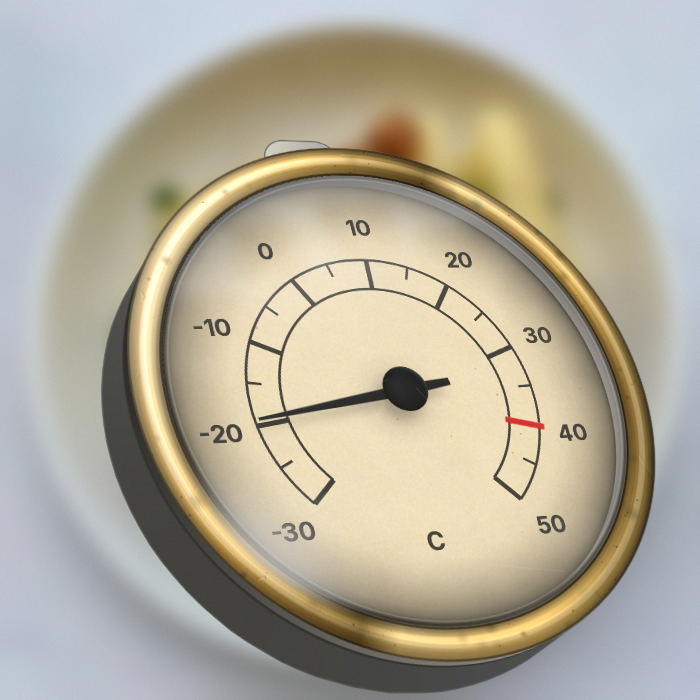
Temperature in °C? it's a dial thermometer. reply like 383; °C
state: -20; °C
